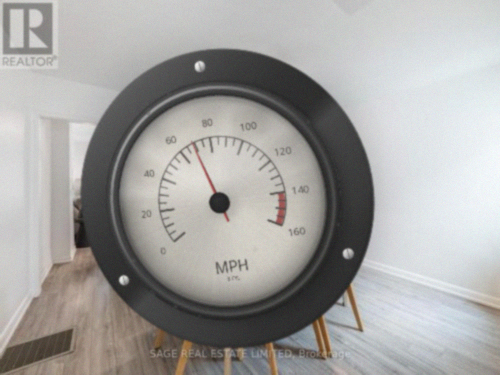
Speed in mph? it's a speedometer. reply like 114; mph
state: 70; mph
